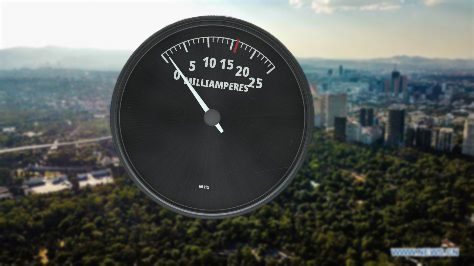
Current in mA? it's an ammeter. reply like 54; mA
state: 1; mA
